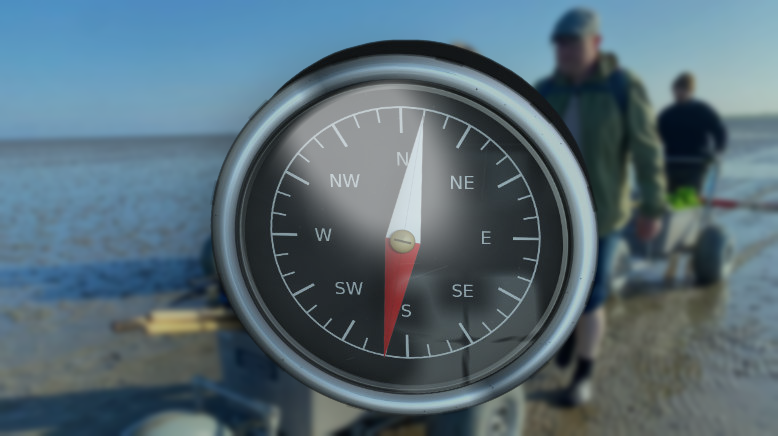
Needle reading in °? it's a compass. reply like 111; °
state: 190; °
